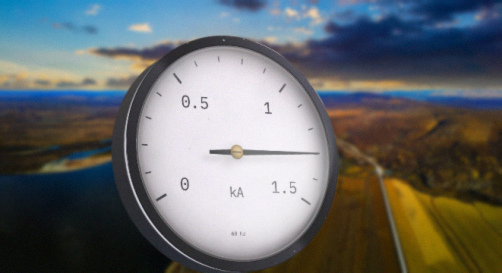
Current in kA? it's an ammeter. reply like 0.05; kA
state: 1.3; kA
